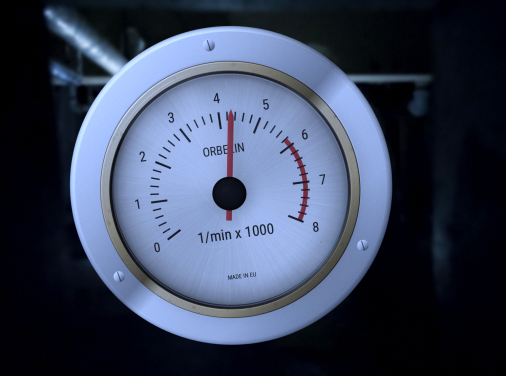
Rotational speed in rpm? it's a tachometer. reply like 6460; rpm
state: 4300; rpm
